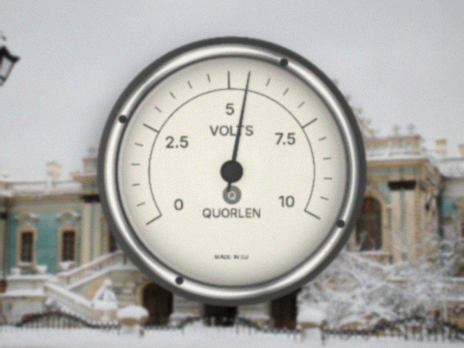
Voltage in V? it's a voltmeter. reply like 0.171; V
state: 5.5; V
